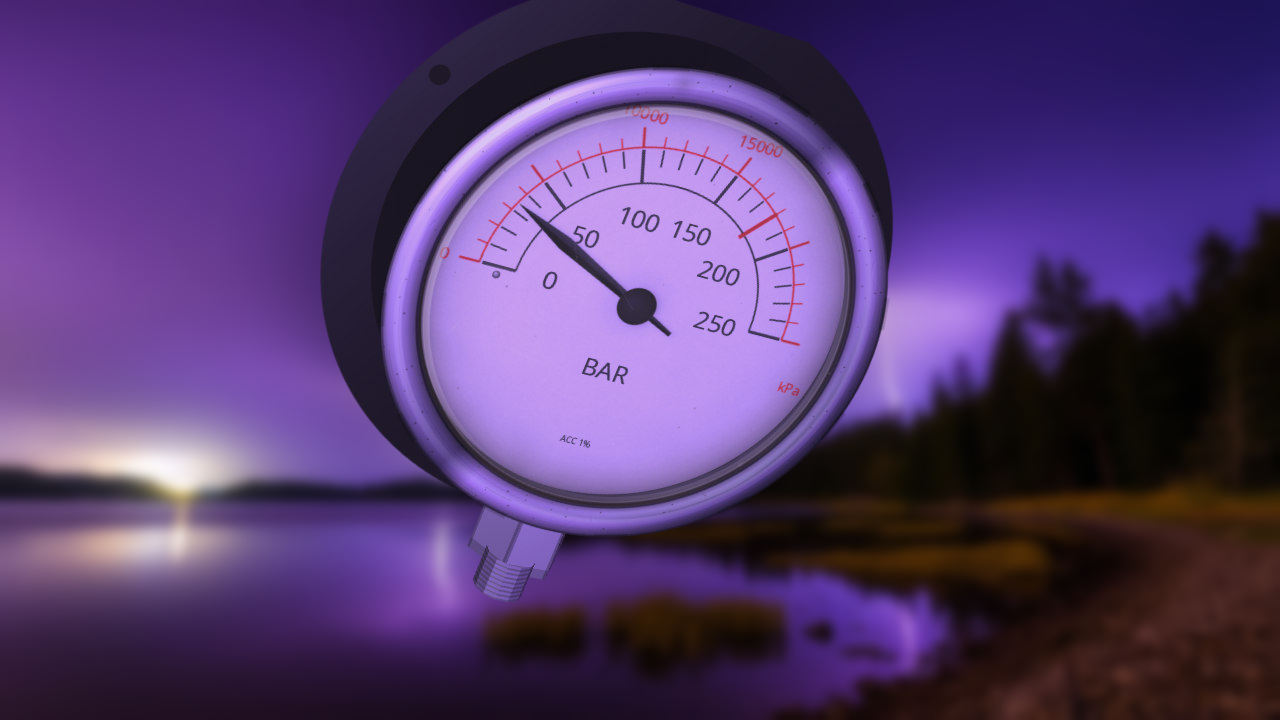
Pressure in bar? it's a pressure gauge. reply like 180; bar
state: 35; bar
